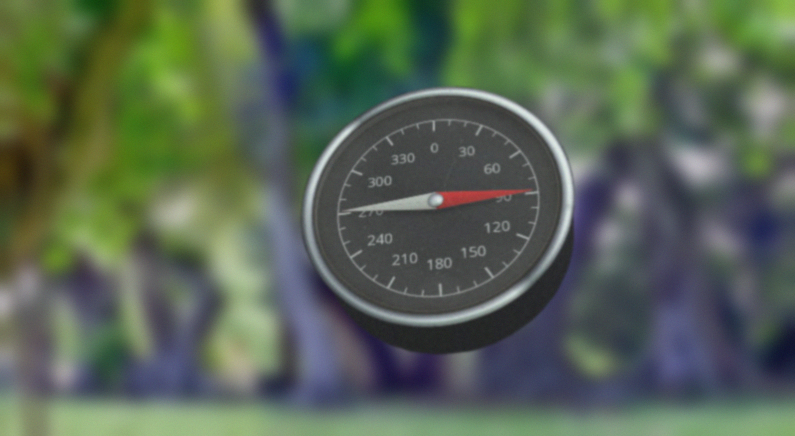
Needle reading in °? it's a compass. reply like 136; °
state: 90; °
